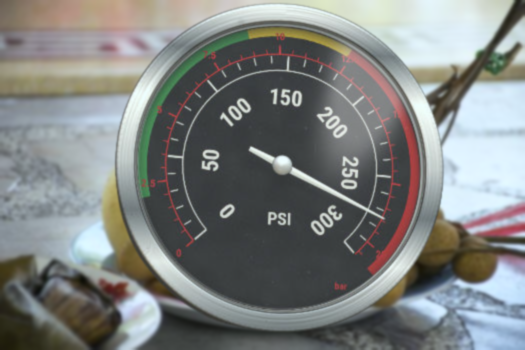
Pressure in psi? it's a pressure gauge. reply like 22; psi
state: 275; psi
